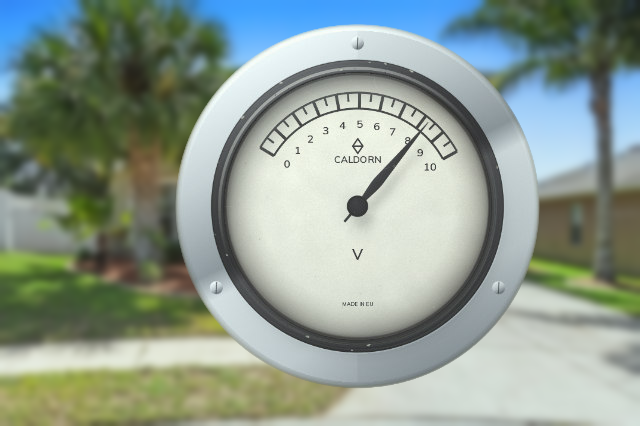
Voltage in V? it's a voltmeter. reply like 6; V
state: 8.25; V
